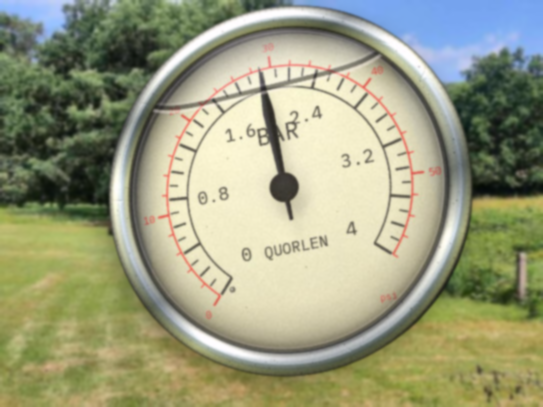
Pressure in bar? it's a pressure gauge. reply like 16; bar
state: 2; bar
